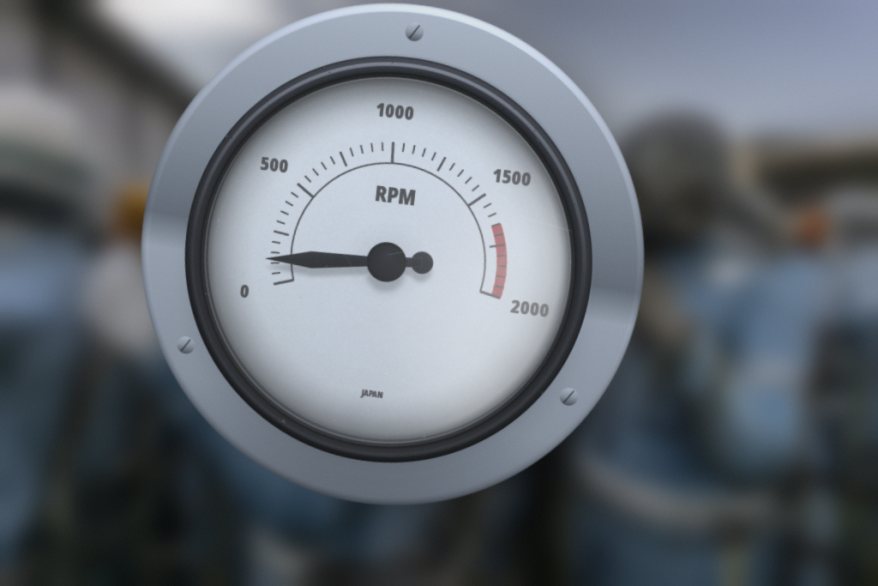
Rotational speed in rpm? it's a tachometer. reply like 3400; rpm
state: 125; rpm
